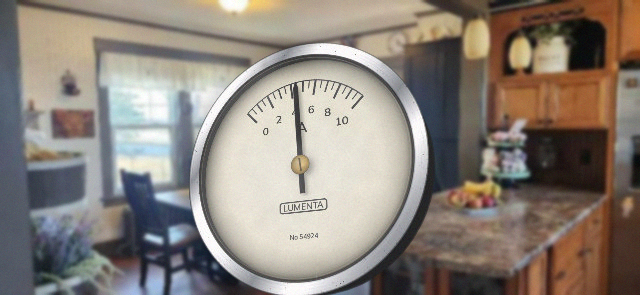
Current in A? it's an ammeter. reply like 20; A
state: 4.5; A
